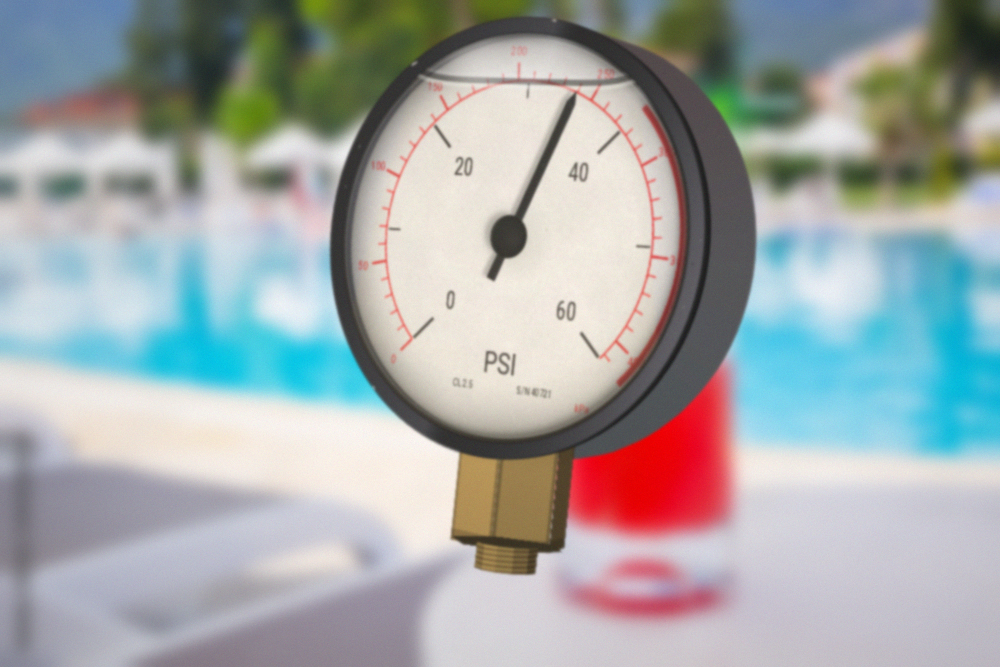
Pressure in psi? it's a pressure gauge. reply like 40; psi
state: 35; psi
